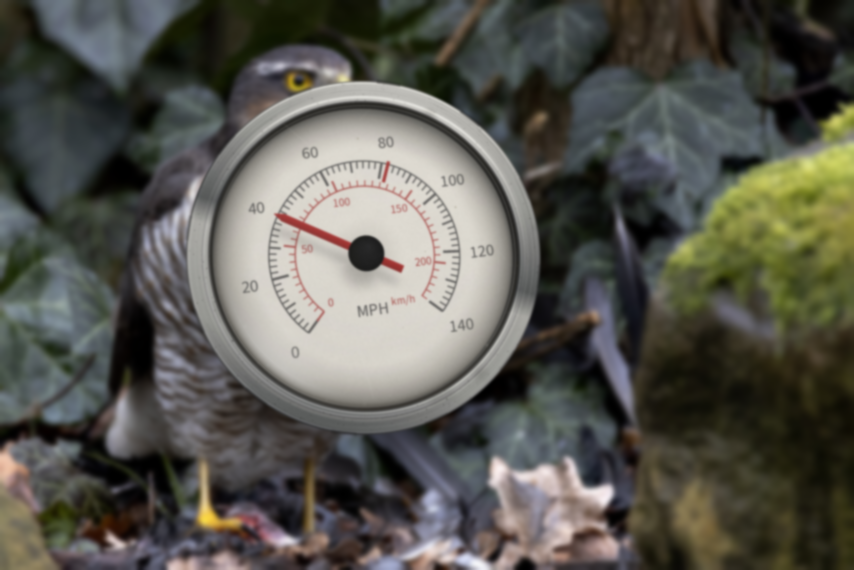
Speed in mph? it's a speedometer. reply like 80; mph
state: 40; mph
